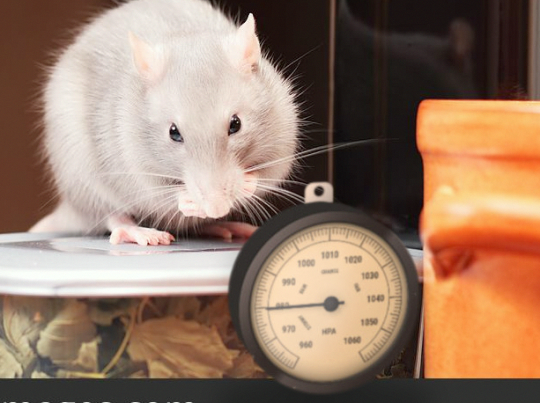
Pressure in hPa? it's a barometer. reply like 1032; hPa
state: 980; hPa
